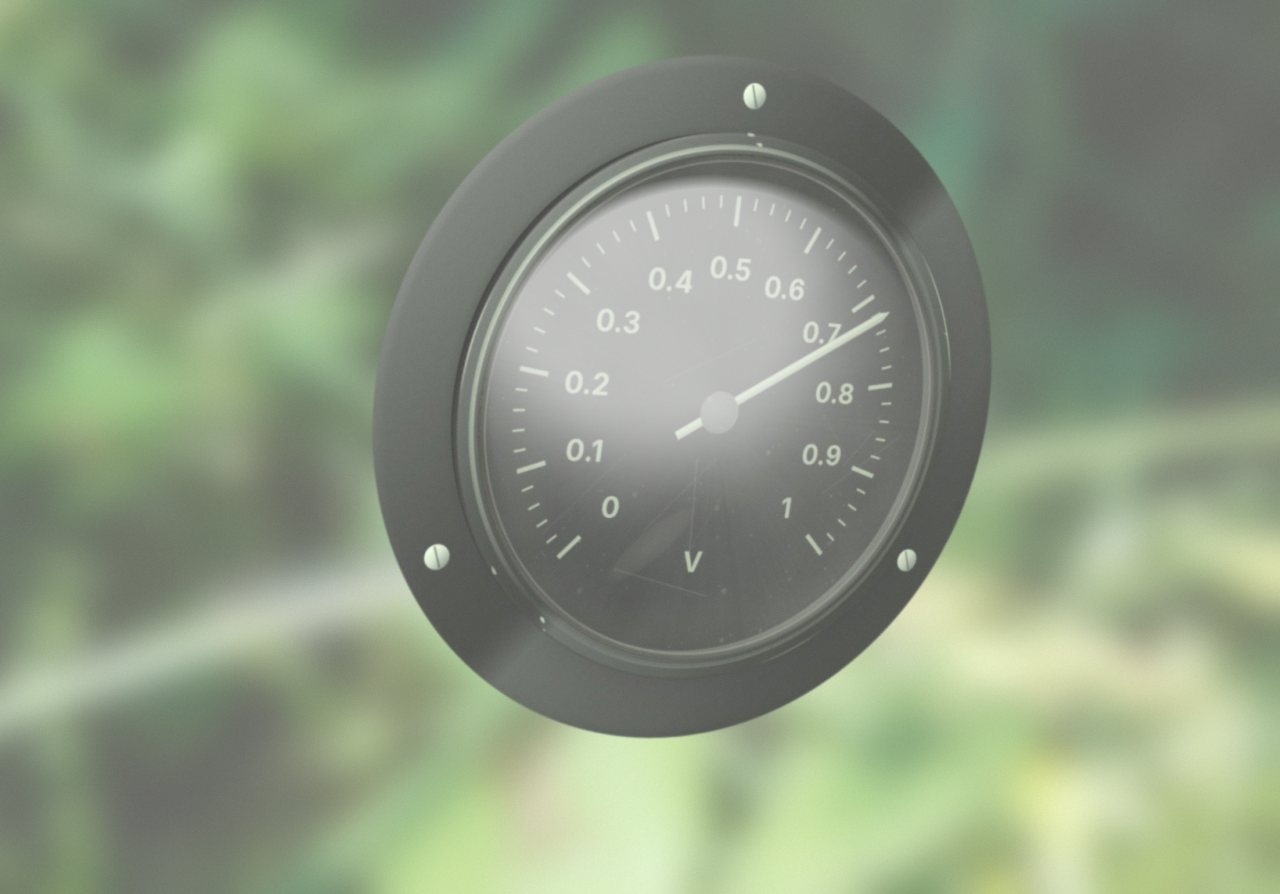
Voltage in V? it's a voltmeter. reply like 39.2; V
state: 0.72; V
